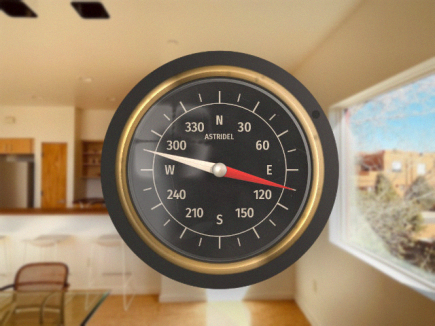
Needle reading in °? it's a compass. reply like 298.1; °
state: 105; °
